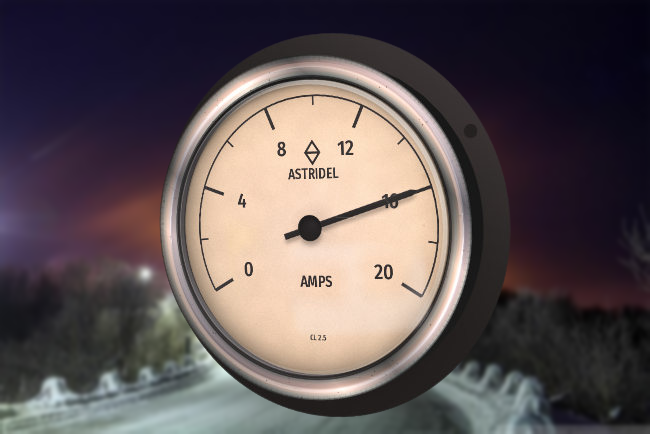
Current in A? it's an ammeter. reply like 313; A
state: 16; A
